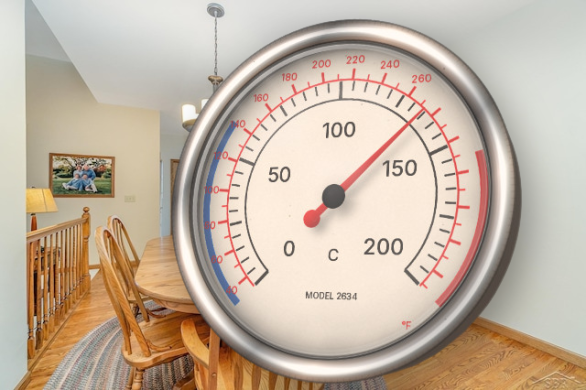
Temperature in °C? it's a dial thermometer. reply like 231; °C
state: 135; °C
